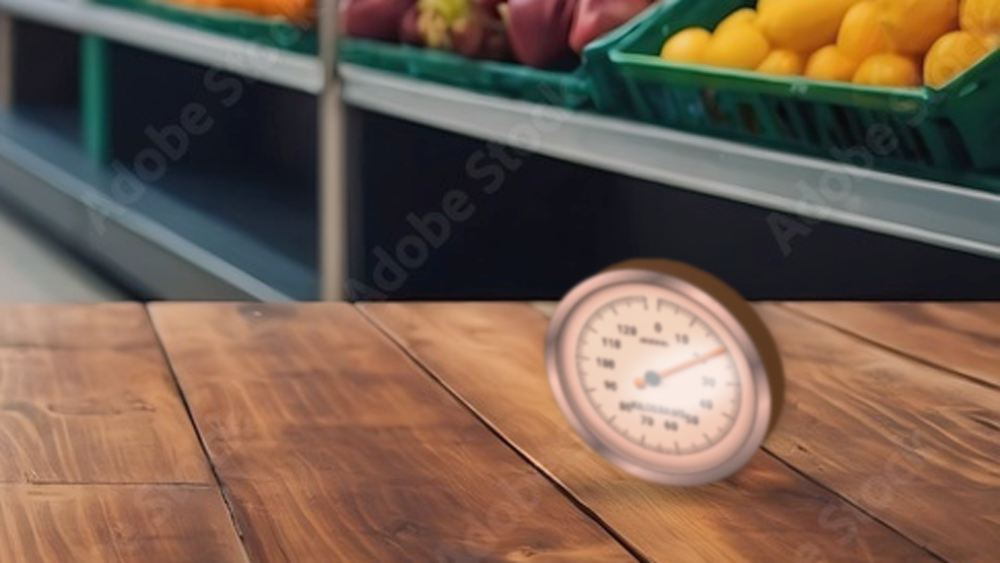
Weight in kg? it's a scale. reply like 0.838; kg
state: 20; kg
